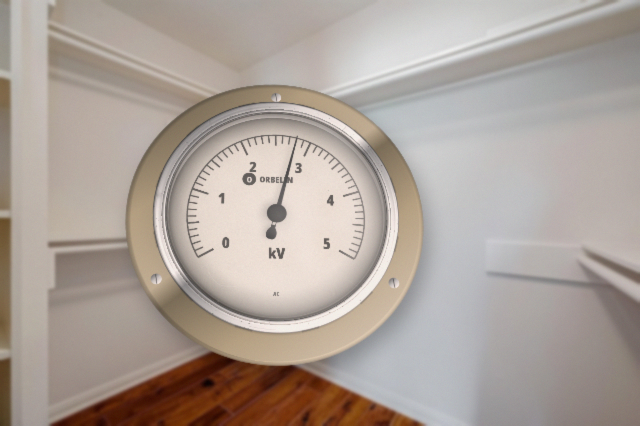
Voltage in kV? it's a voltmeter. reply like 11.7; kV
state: 2.8; kV
